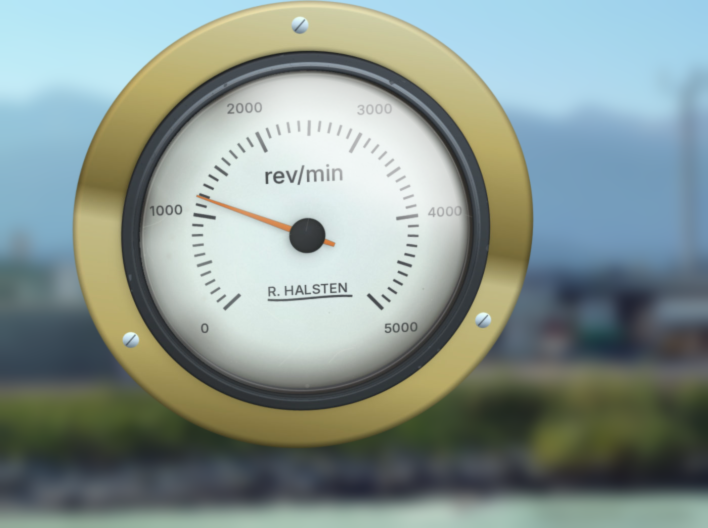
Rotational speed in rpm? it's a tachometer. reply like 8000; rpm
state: 1200; rpm
